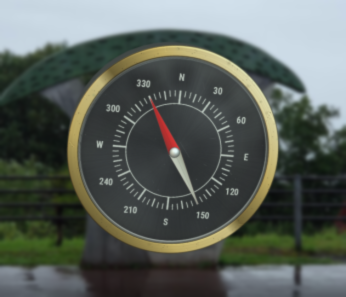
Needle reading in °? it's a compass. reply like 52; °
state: 330; °
